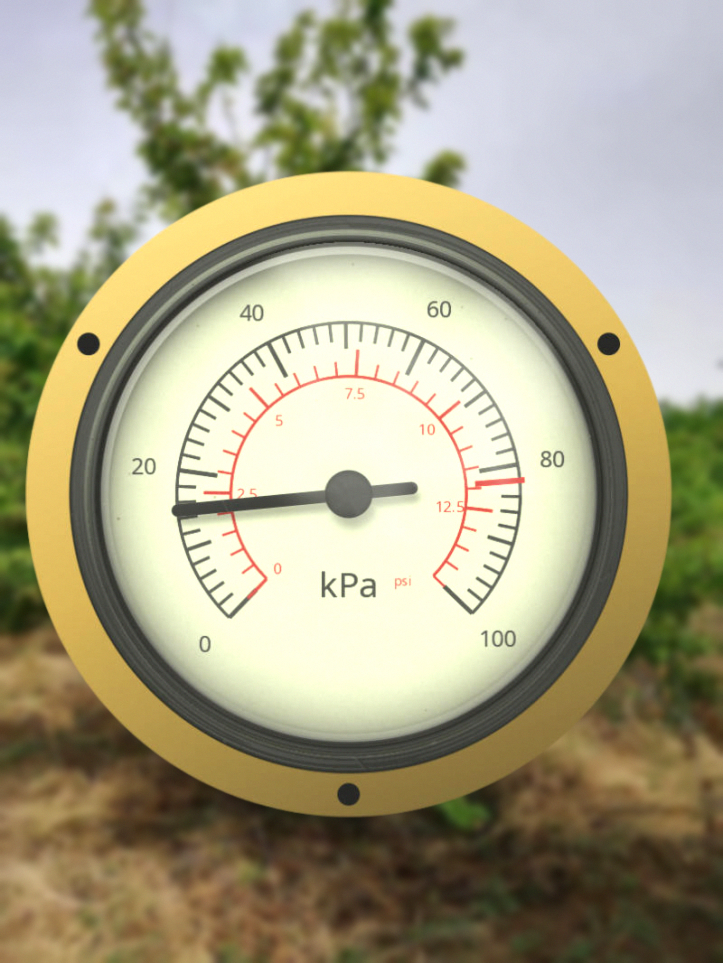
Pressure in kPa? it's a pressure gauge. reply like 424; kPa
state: 15; kPa
